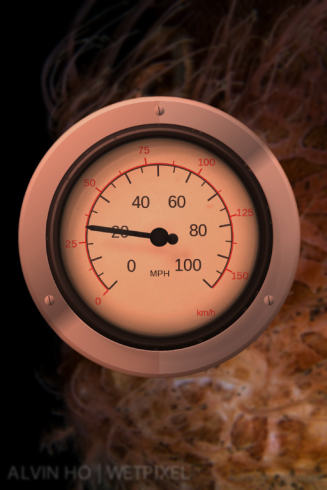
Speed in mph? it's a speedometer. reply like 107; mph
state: 20; mph
